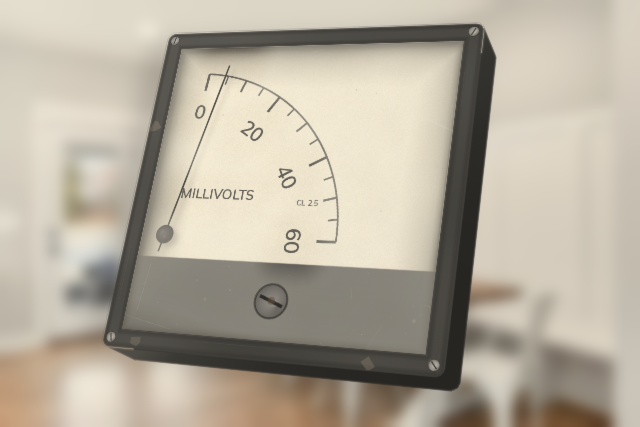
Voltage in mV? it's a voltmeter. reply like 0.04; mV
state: 5; mV
